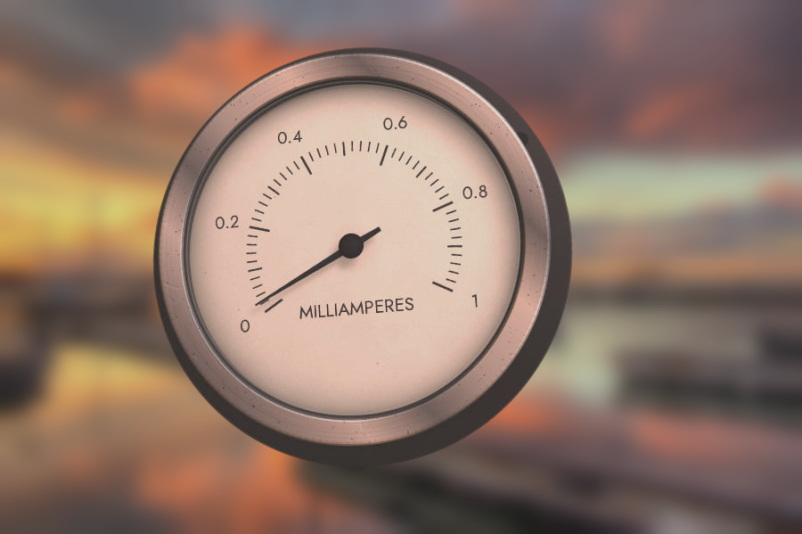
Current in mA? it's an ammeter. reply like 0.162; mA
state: 0.02; mA
